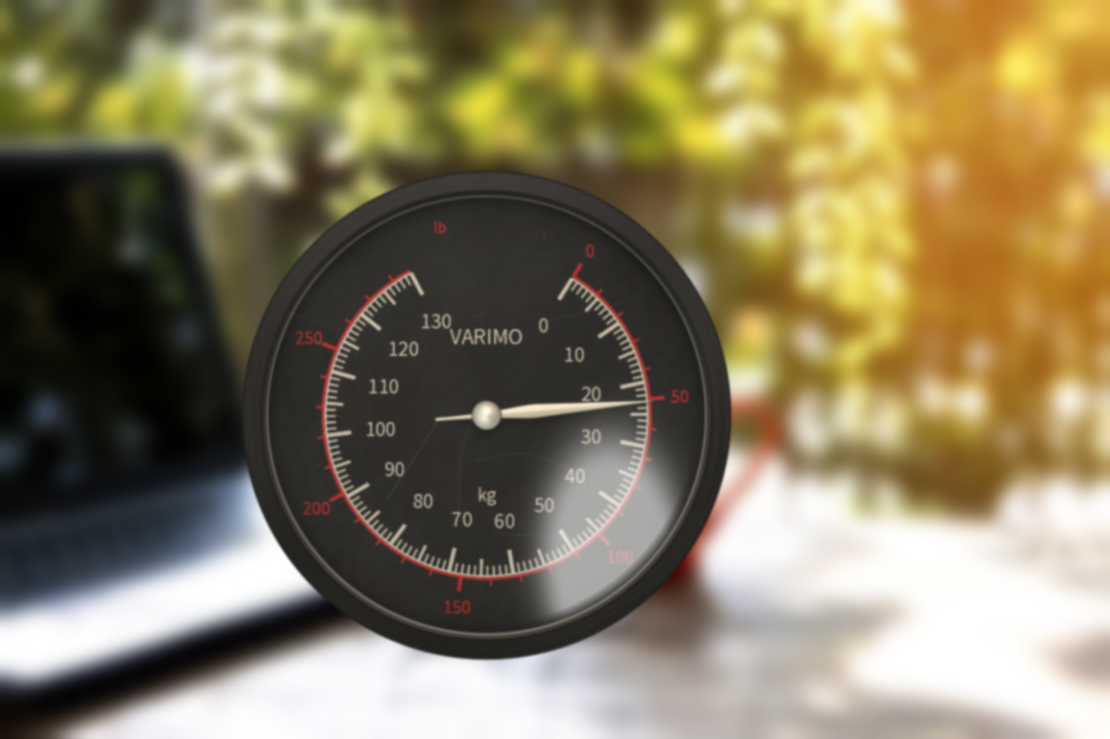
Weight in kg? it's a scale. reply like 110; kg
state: 23; kg
